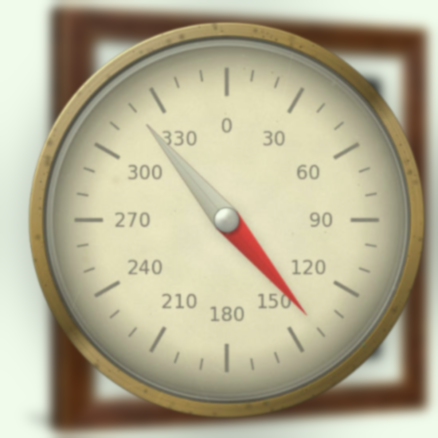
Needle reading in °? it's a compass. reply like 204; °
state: 140; °
